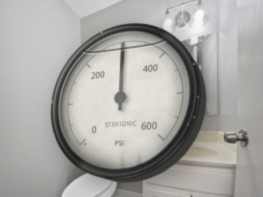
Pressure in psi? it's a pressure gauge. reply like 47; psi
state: 300; psi
